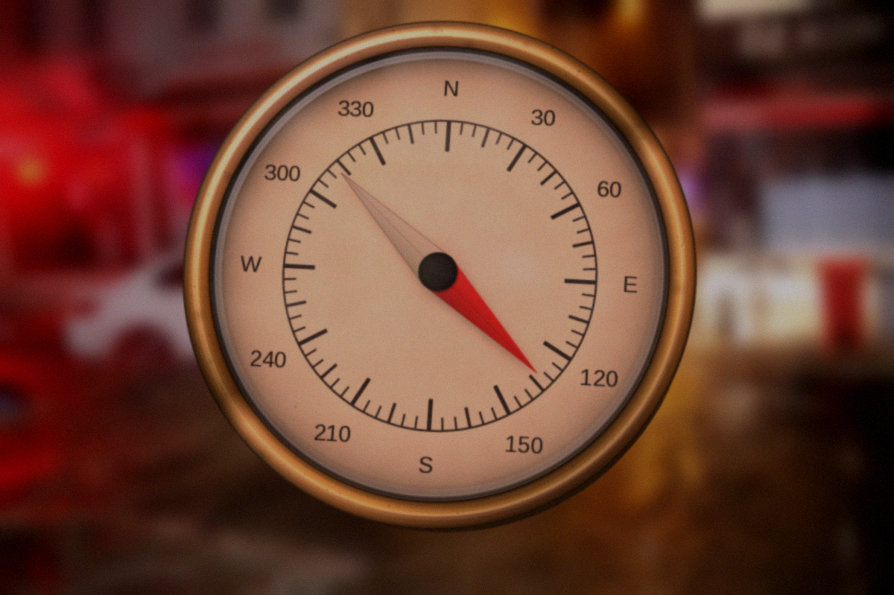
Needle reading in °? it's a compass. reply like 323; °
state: 132.5; °
